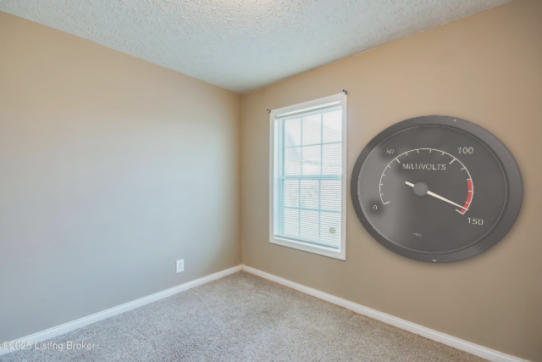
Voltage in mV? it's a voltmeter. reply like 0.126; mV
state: 145; mV
